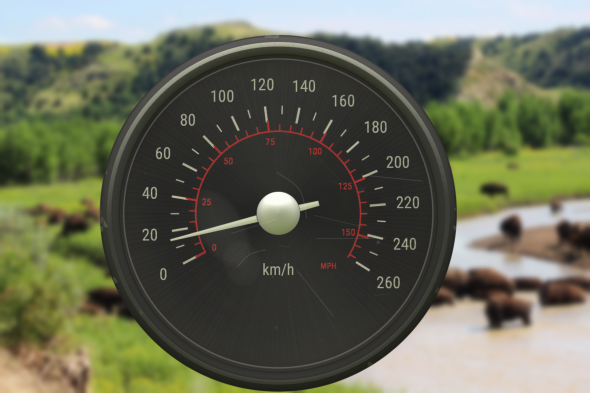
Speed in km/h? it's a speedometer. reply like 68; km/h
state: 15; km/h
